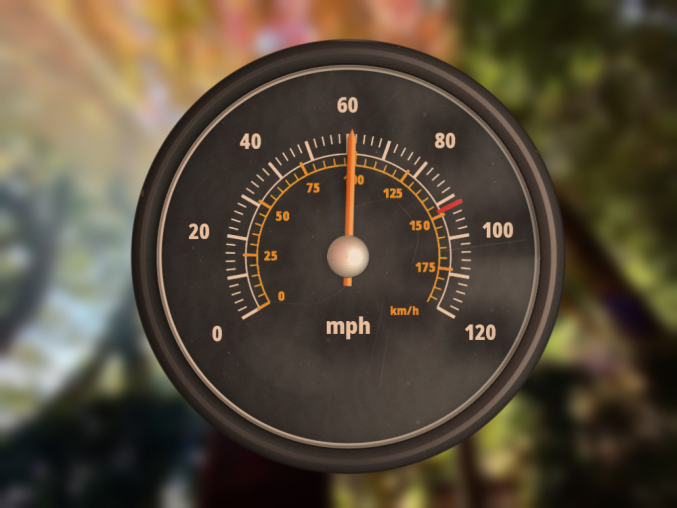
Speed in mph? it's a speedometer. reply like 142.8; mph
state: 61; mph
